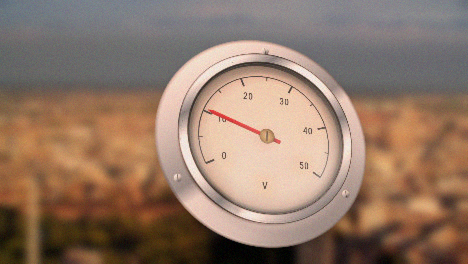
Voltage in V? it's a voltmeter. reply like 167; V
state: 10; V
